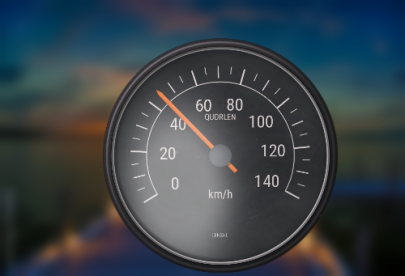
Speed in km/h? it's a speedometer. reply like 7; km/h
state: 45; km/h
